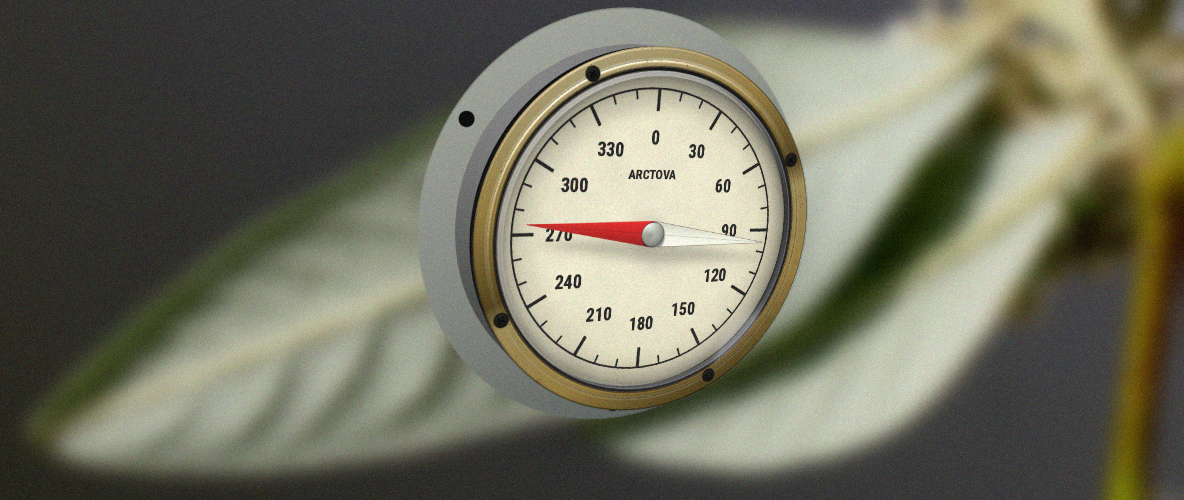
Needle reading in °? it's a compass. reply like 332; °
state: 275; °
